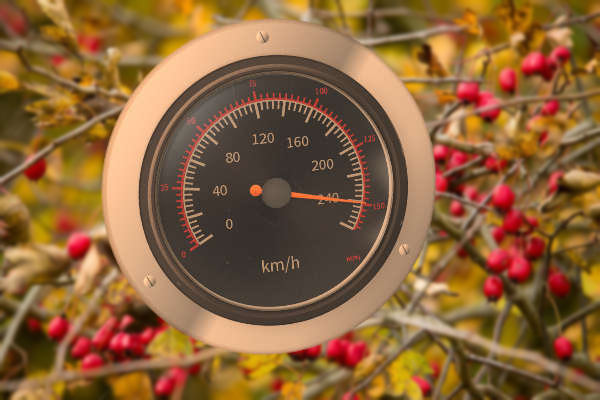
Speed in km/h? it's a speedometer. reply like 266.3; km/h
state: 240; km/h
